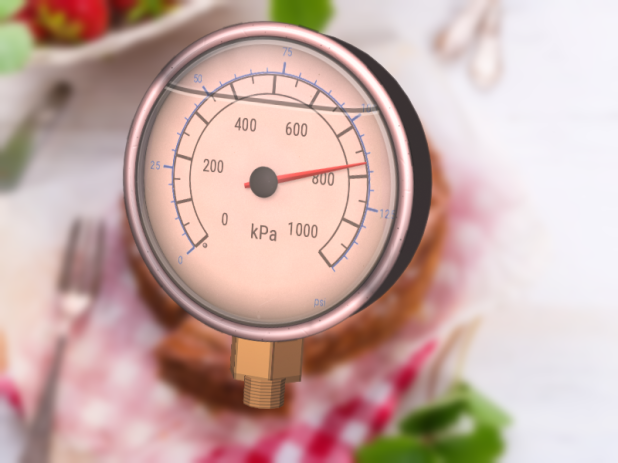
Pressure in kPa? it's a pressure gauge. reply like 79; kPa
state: 775; kPa
